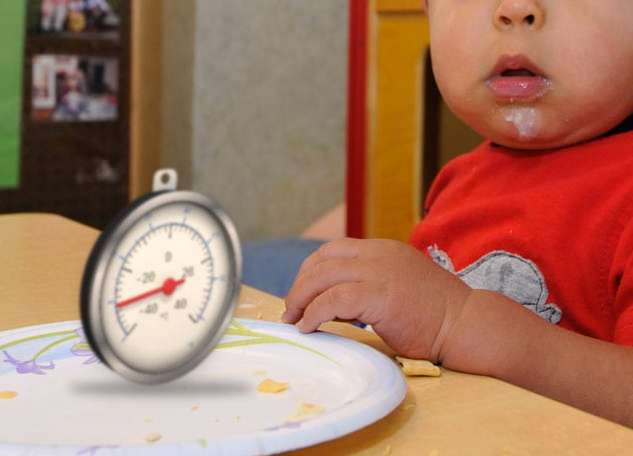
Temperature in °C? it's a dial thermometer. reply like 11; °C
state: -30; °C
